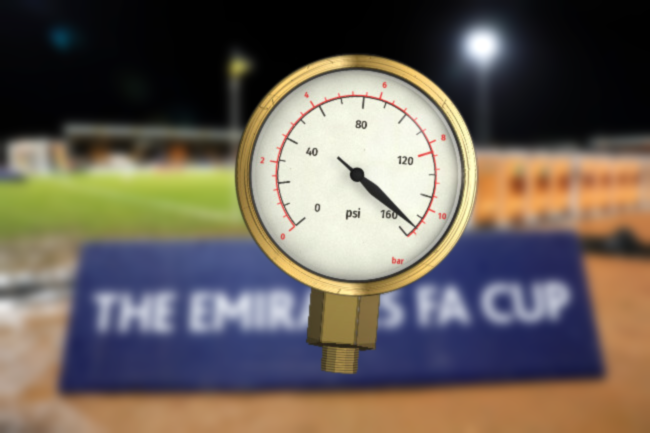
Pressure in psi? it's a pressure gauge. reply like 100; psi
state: 155; psi
